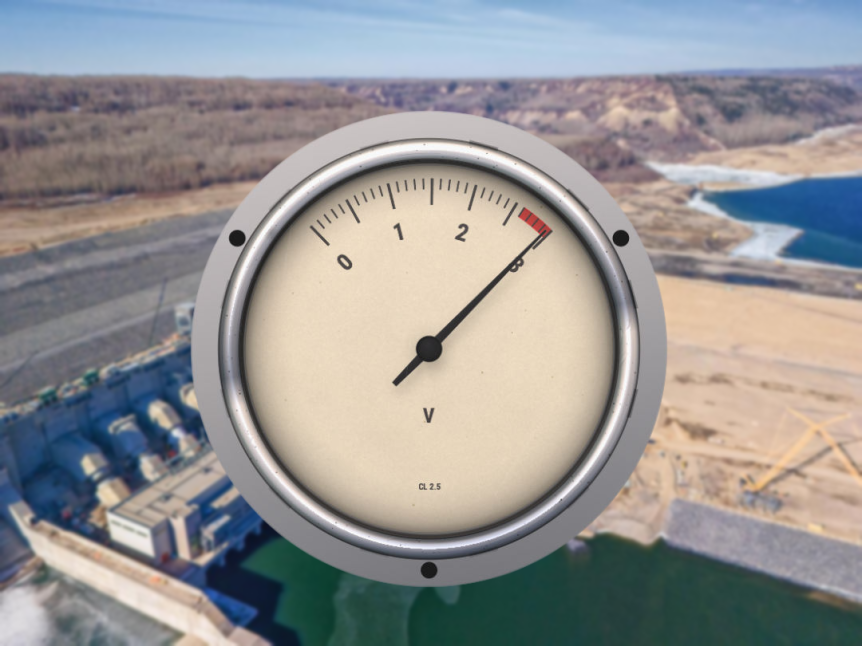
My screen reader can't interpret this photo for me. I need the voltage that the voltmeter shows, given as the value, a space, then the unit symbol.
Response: 2.95 V
